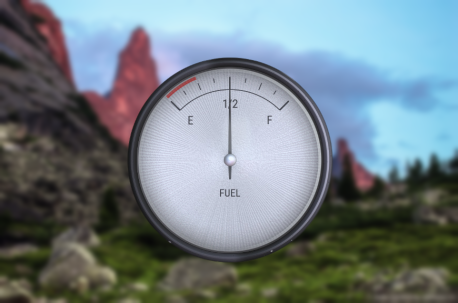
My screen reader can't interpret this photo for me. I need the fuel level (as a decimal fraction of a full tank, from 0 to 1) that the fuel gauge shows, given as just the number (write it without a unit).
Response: 0.5
